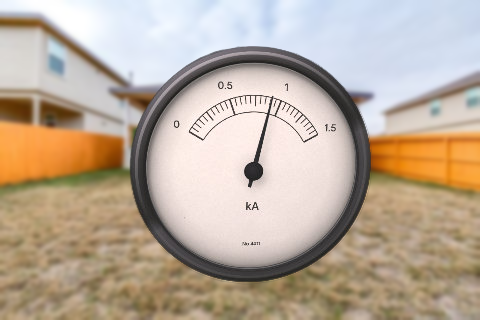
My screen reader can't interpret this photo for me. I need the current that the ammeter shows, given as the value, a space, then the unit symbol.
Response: 0.9 kA
